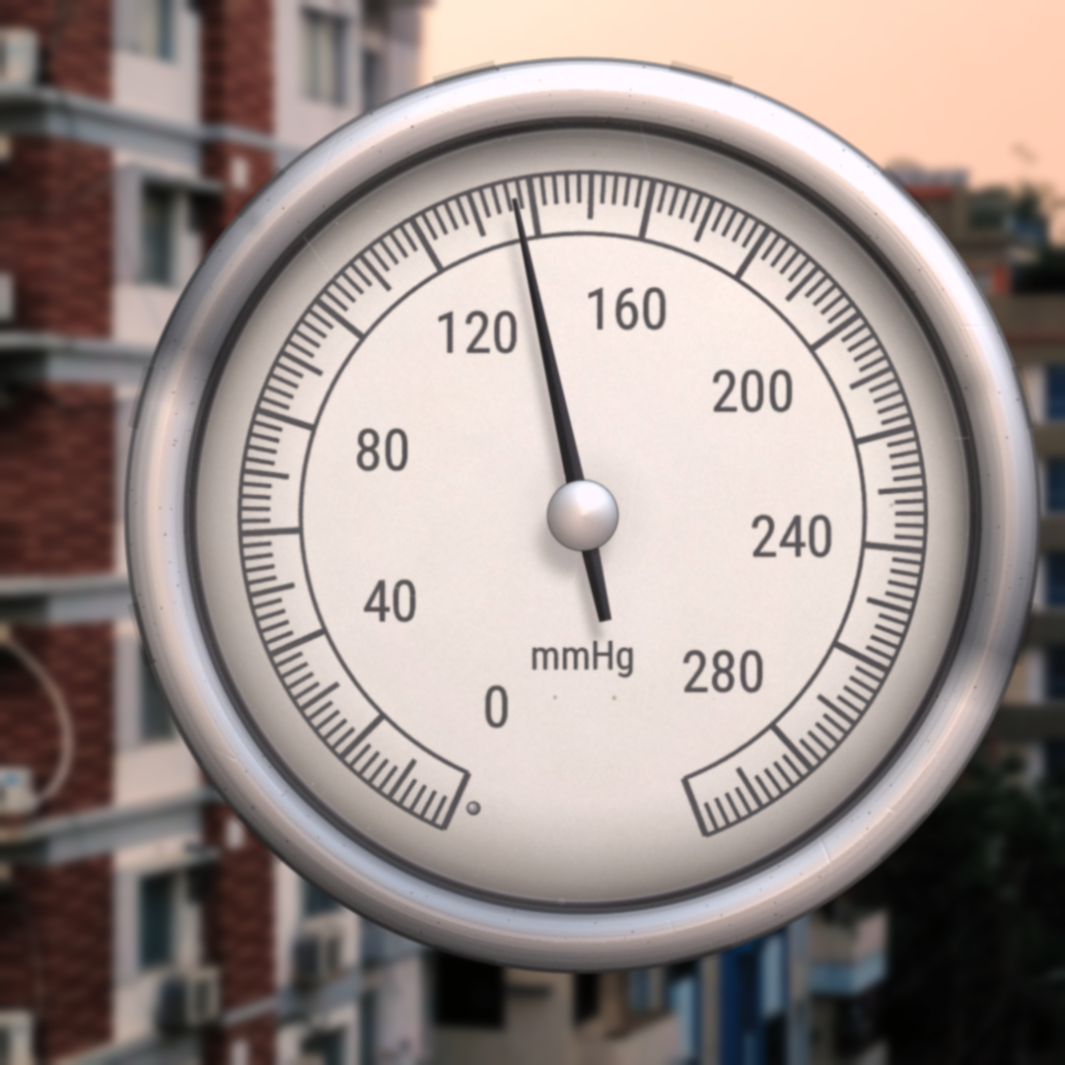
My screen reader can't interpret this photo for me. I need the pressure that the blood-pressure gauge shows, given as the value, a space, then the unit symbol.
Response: 137 mmHg
